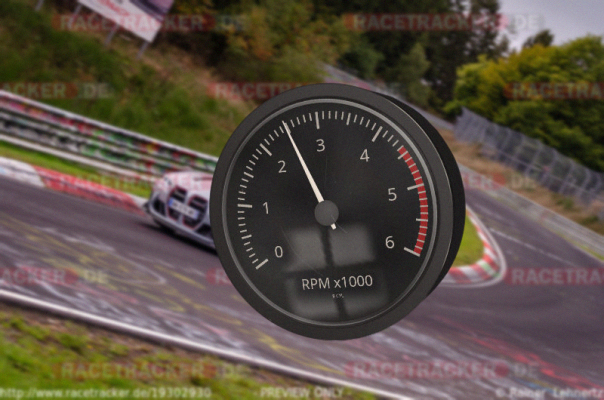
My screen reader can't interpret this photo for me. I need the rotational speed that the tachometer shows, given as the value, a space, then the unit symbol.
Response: 2500 rpm
